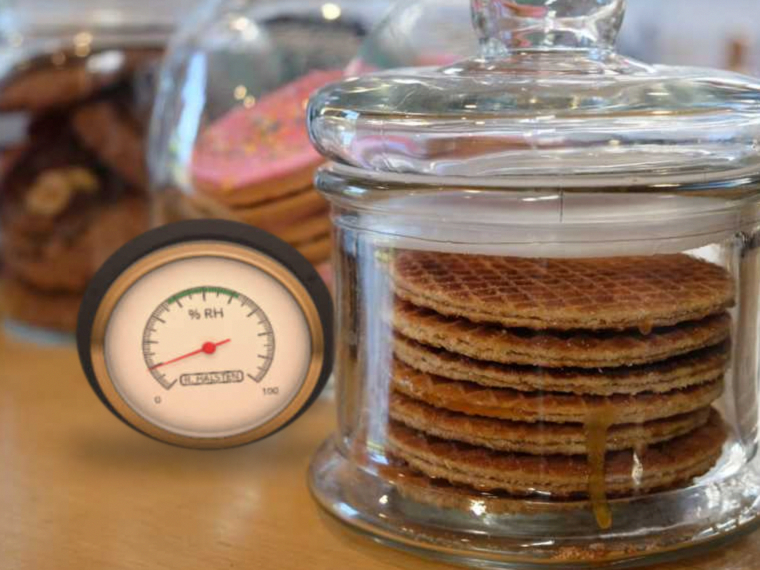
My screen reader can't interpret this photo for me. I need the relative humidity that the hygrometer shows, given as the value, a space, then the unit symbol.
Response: 10 %
